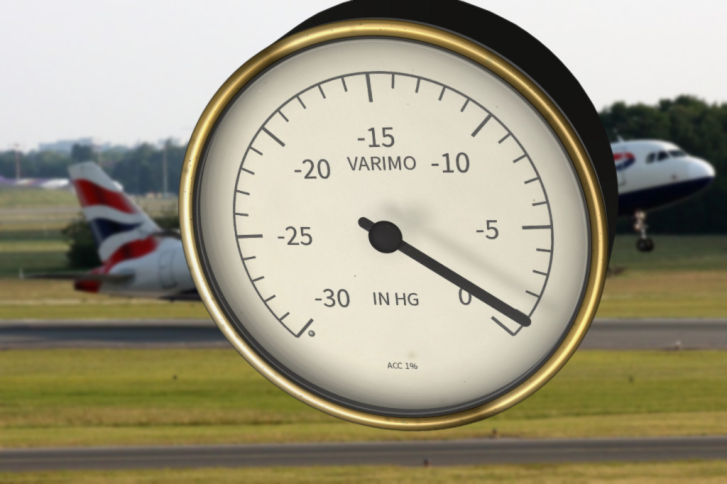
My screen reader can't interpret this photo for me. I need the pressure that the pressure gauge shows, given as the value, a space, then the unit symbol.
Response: -1 inHg
